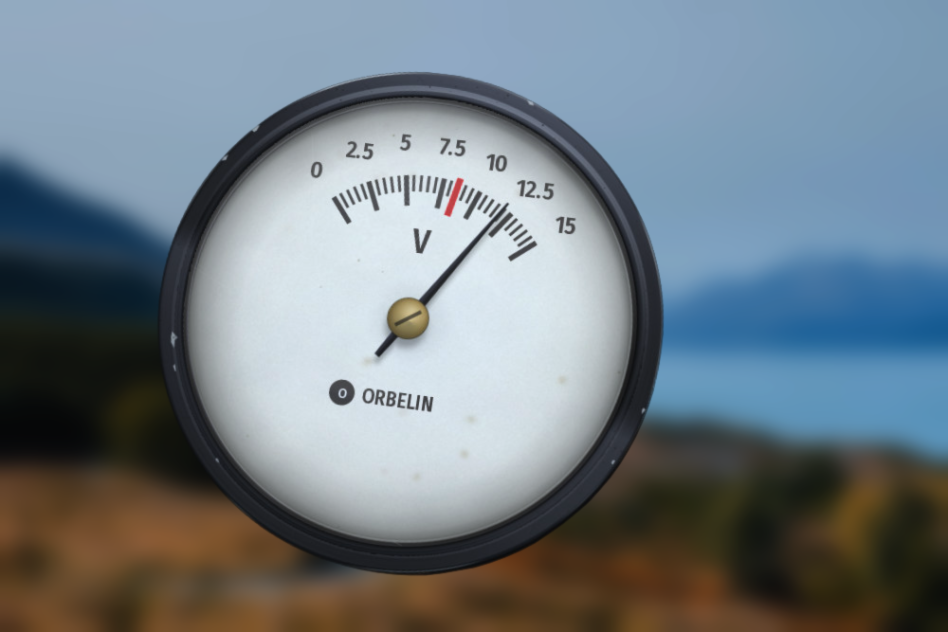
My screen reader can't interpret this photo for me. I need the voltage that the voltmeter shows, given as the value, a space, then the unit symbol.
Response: 12 V
